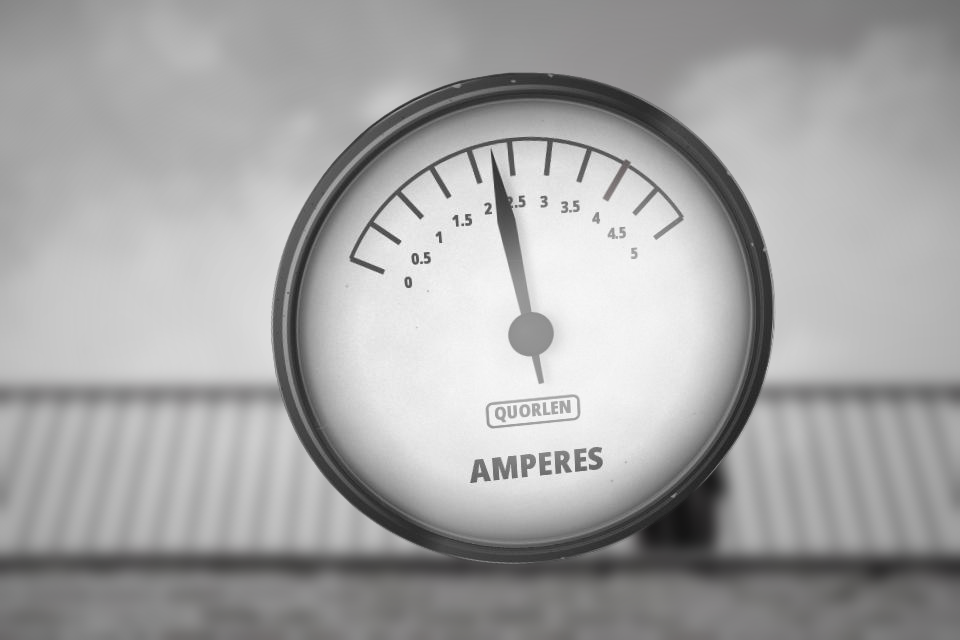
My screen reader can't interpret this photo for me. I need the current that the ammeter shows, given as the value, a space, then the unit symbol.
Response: 2.25 A
